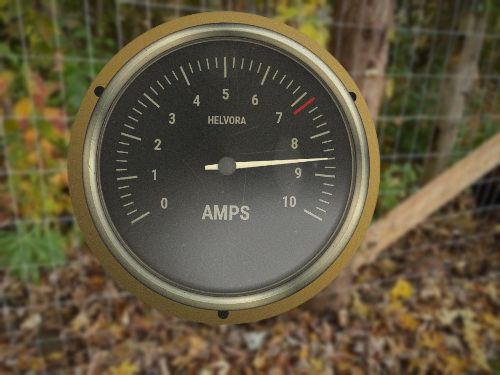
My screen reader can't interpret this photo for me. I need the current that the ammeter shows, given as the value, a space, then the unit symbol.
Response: 8.6 A
